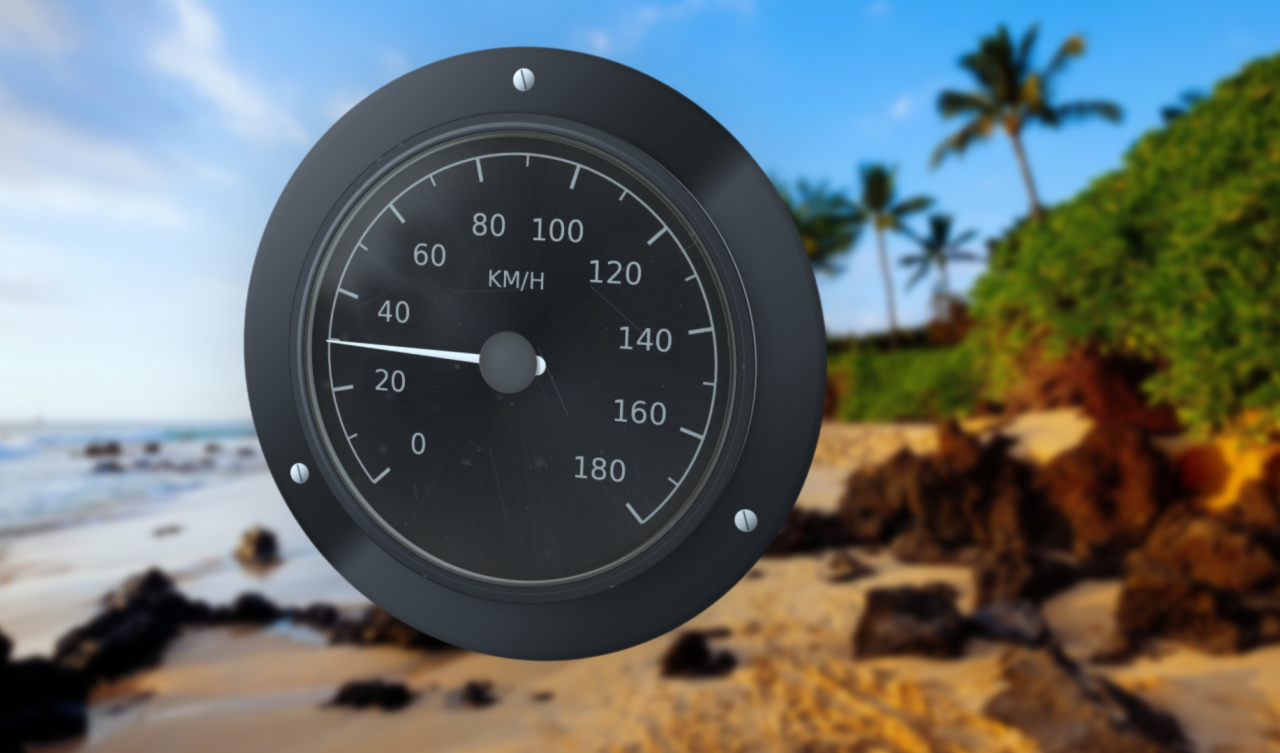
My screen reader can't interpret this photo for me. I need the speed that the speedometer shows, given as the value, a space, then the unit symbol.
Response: 30 km/h
